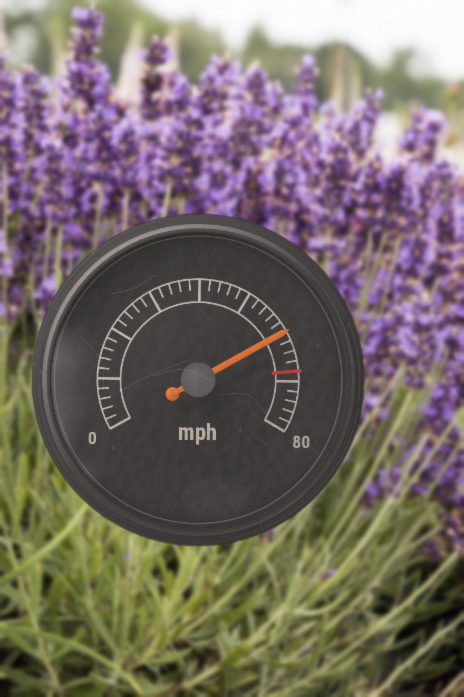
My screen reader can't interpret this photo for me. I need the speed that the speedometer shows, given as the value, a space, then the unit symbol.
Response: 60 mph
